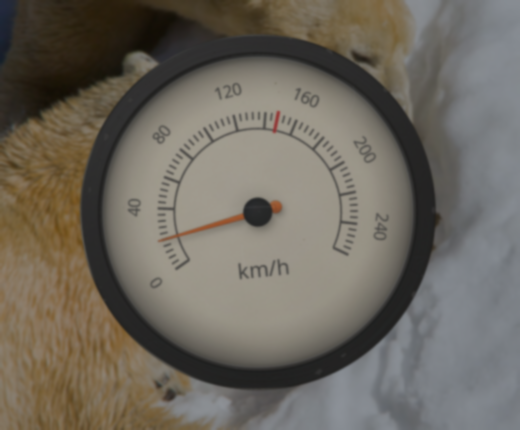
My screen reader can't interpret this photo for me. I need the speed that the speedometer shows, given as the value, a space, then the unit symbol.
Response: 20 km/h
